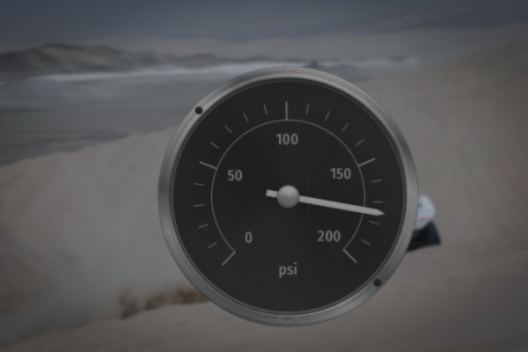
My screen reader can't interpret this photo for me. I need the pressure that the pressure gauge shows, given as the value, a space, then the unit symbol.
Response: 175 psi
